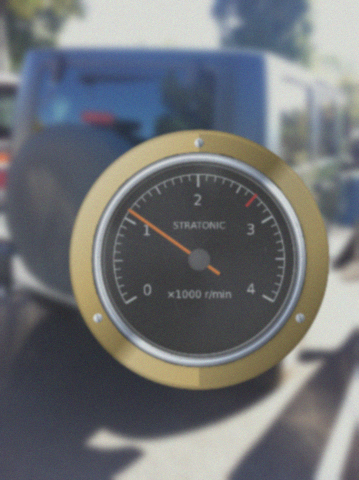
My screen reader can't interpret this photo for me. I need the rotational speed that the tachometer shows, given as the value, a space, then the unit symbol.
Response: 1100 rpm
